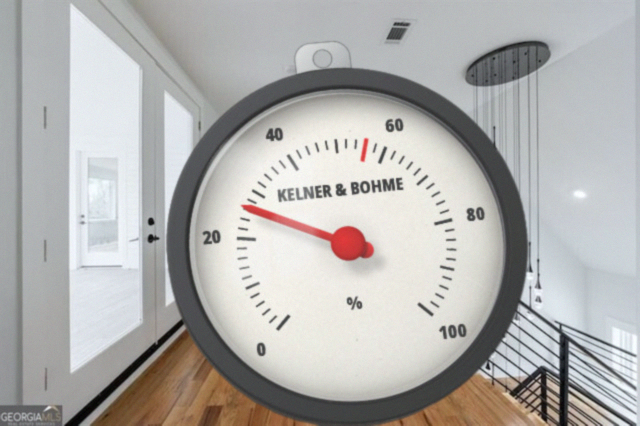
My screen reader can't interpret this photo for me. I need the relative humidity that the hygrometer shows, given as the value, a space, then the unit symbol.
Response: 26 %
